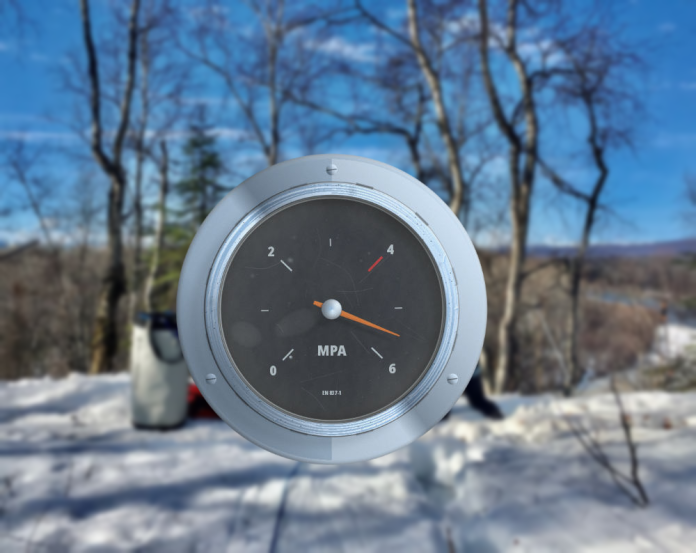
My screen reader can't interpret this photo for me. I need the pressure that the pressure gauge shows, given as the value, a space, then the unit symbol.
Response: 5.5 MPa
